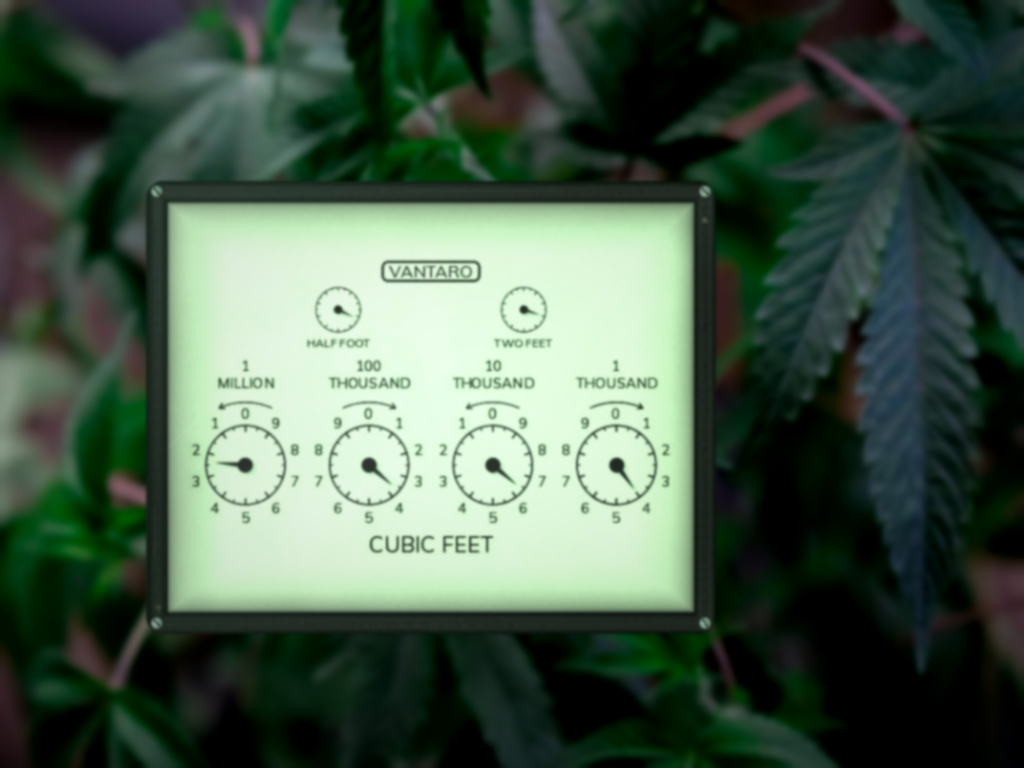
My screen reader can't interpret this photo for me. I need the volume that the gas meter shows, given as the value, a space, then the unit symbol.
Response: 236400 ft³
